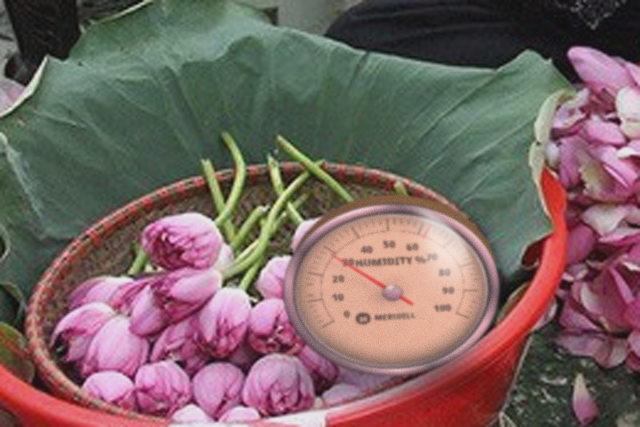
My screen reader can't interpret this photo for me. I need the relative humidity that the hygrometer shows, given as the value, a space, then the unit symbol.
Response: 30 %
